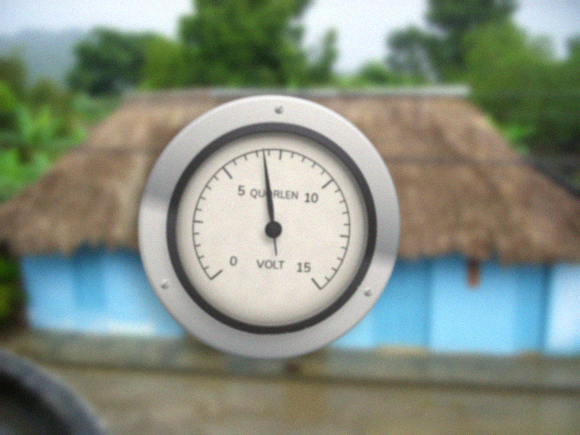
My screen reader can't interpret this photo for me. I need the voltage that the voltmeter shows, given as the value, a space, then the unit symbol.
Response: 6.75 V
